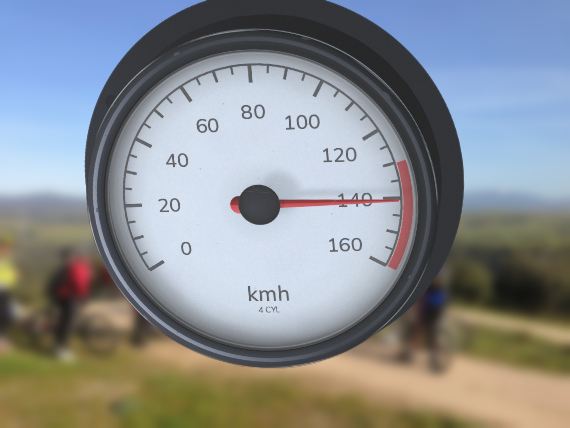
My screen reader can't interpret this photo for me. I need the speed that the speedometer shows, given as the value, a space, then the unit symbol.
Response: 140 km/h
